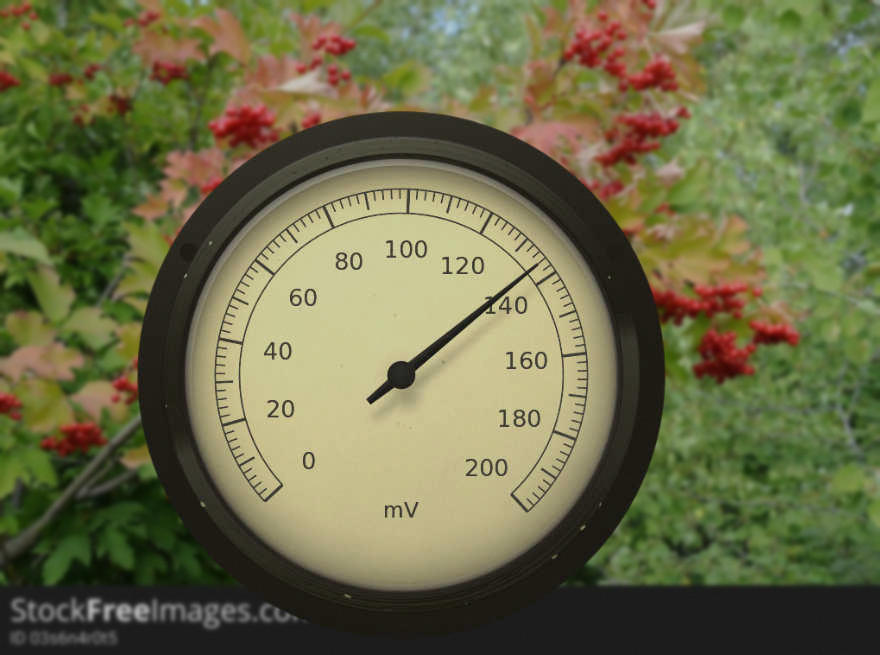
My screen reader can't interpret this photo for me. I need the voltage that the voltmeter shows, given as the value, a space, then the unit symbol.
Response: 136 mV
